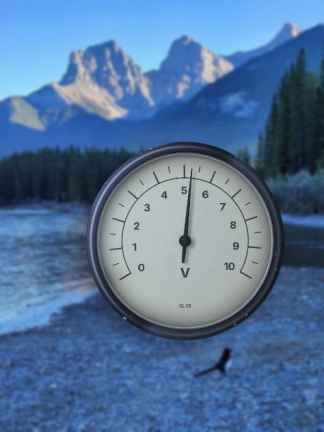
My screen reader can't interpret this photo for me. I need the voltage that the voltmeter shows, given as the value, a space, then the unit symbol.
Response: 5.25 V
